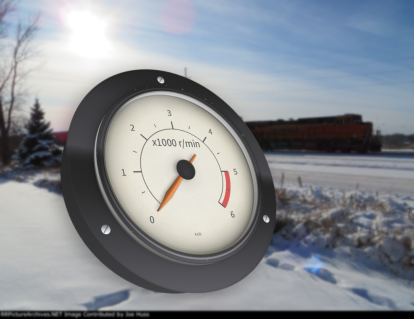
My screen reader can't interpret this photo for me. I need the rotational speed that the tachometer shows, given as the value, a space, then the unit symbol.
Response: 0 rpm
